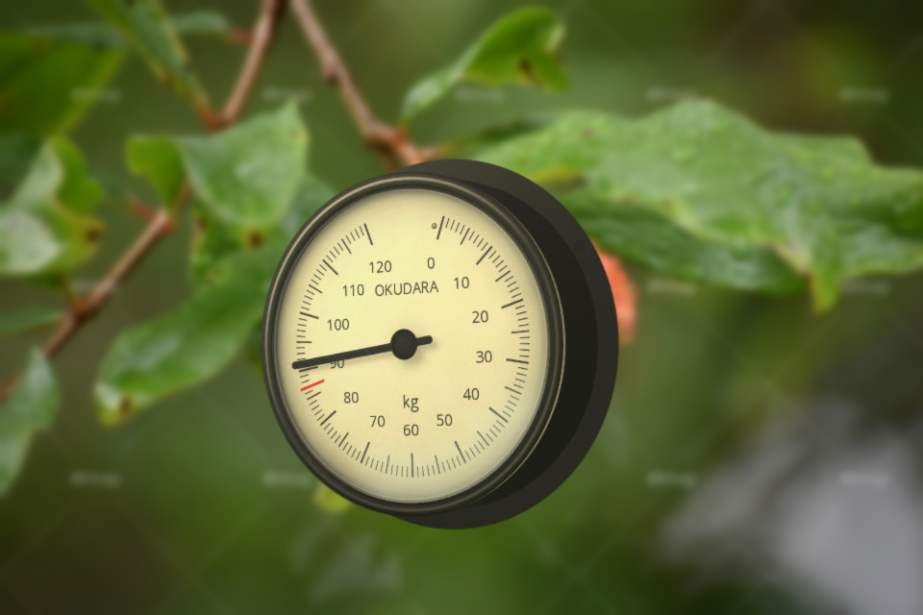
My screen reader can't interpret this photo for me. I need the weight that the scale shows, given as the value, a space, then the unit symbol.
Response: 91 kg
